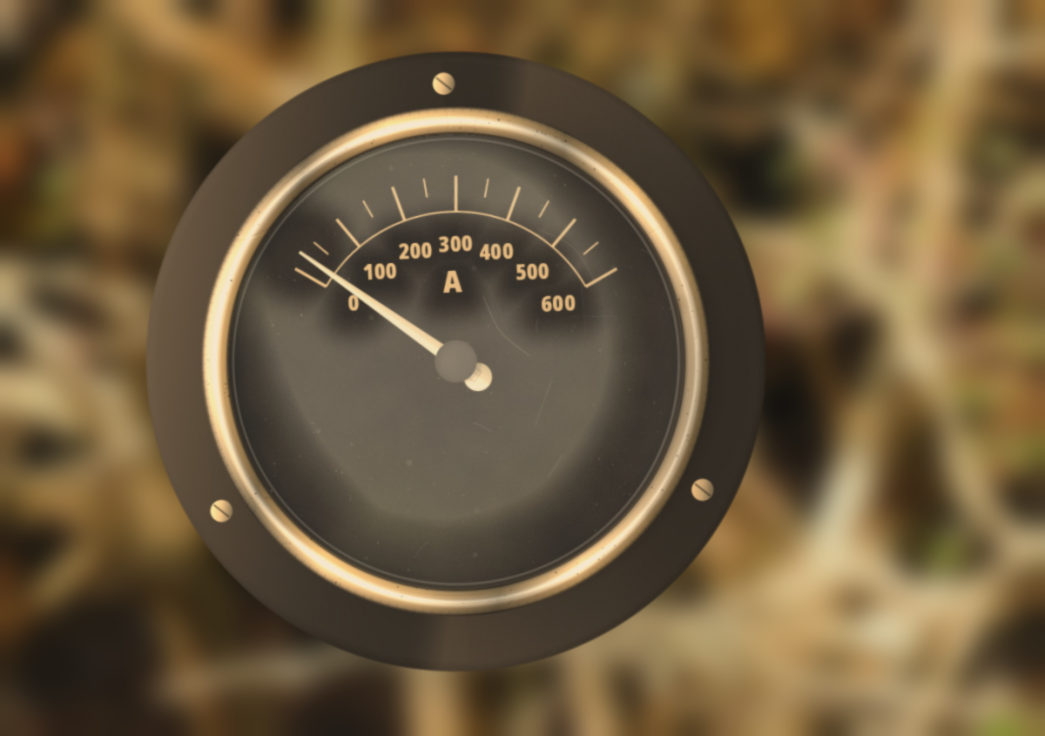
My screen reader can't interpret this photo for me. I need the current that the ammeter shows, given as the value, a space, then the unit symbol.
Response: 25 A
